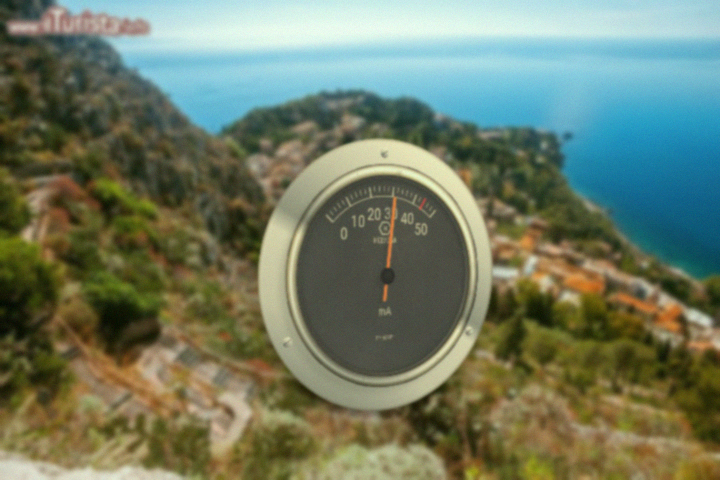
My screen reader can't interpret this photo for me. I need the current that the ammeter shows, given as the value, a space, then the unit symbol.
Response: 30 mA
